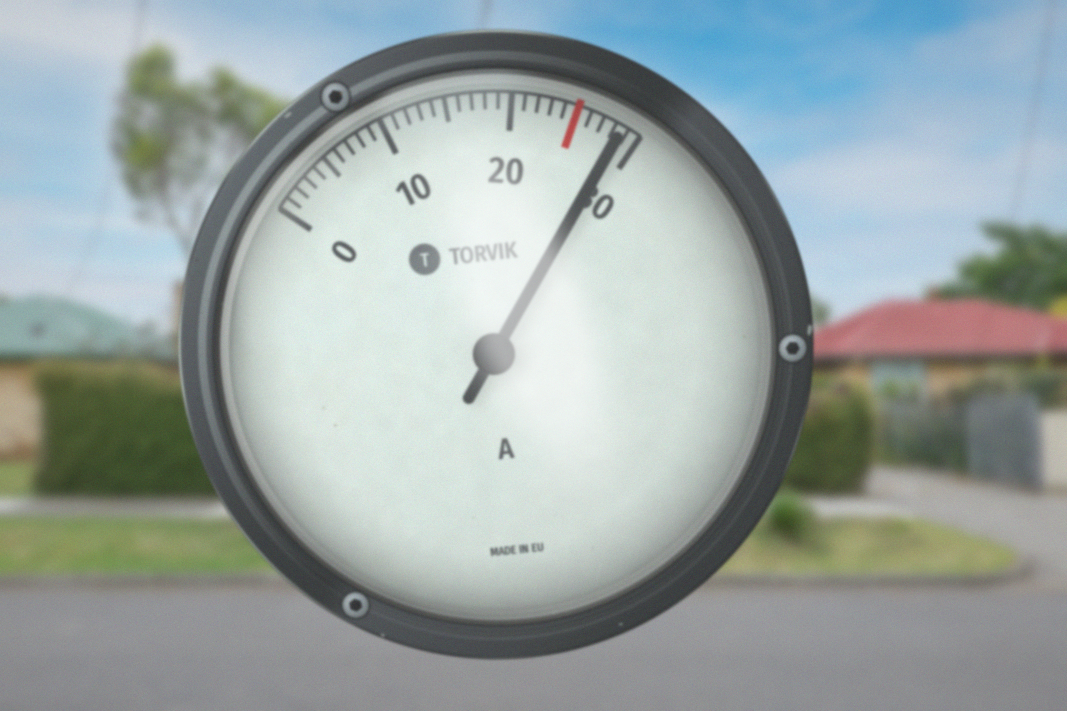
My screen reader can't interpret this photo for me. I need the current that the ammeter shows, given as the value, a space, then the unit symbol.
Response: 28.5 A
